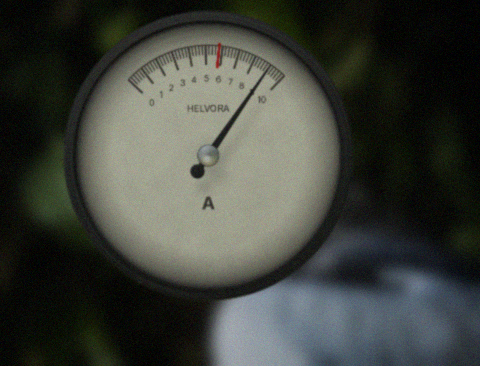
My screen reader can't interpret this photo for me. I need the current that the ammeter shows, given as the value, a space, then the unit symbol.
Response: 9 A
